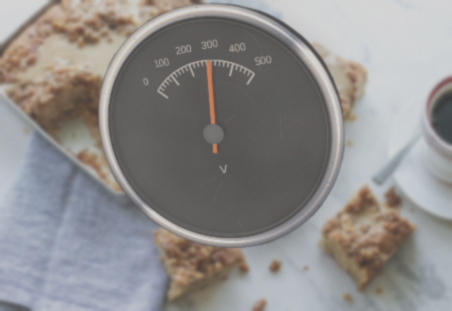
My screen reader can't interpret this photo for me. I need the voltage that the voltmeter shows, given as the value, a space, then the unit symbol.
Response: 300 V
